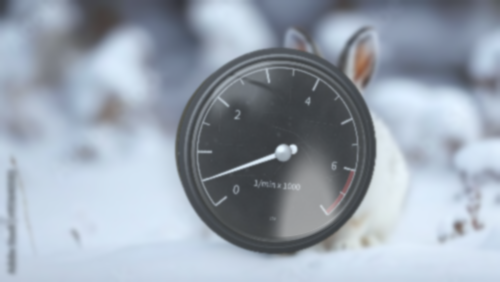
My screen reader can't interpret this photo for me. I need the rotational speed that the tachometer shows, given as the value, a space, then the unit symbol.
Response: 500 rpm
